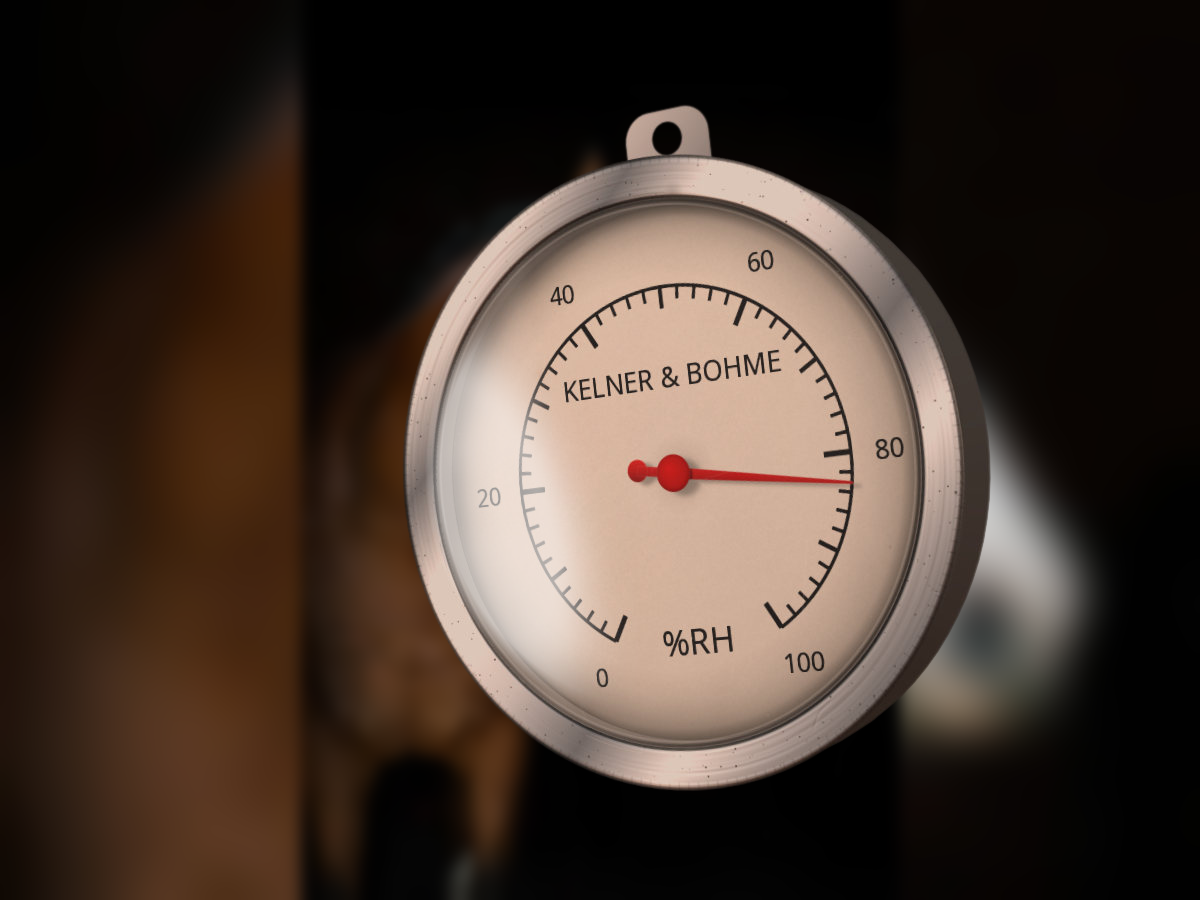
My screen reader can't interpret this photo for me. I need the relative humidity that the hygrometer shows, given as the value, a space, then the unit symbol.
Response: 83 %
